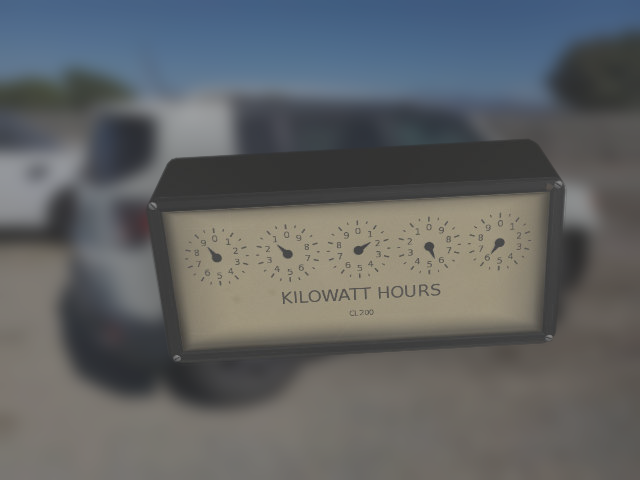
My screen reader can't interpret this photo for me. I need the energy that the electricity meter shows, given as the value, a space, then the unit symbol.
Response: 91156 kWh
